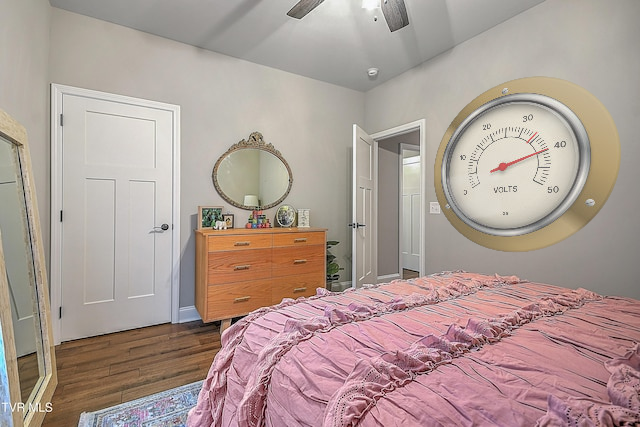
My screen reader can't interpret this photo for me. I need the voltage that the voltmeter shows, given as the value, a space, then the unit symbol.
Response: 40 V
